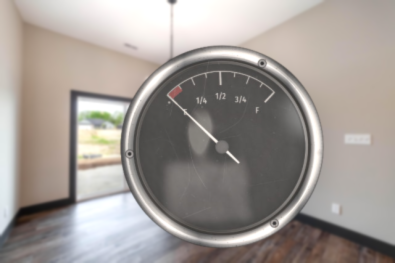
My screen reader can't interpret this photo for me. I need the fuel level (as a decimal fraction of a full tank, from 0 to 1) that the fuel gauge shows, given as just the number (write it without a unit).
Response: 0
